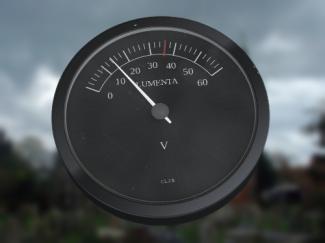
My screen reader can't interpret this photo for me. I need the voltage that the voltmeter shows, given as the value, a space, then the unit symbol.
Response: 14 V
